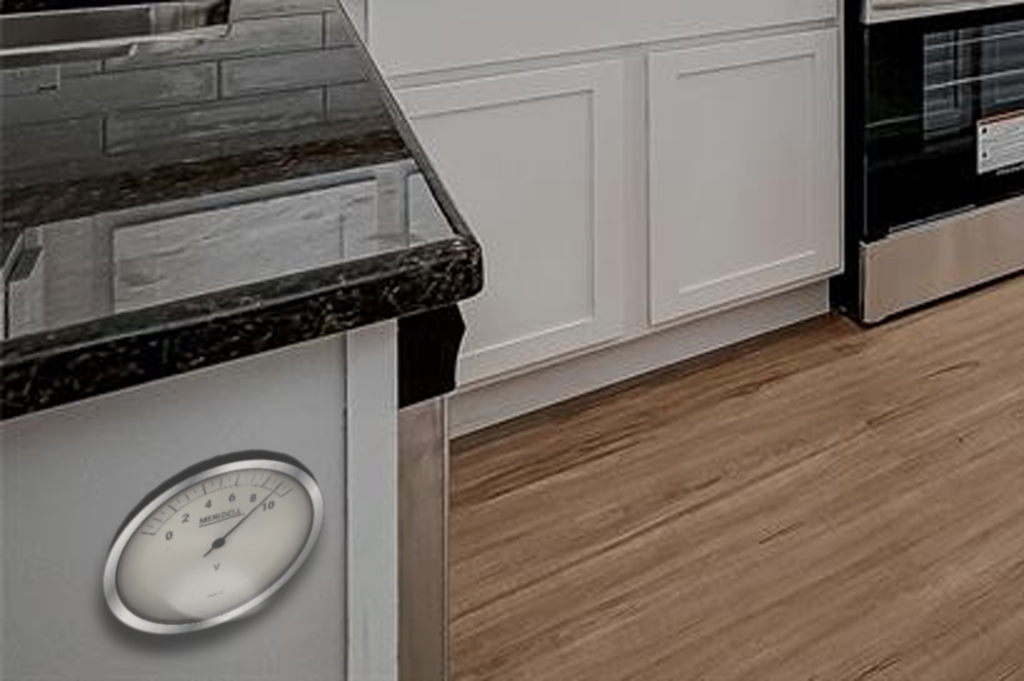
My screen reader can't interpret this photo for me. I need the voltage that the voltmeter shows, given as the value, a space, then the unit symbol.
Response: 9 V
